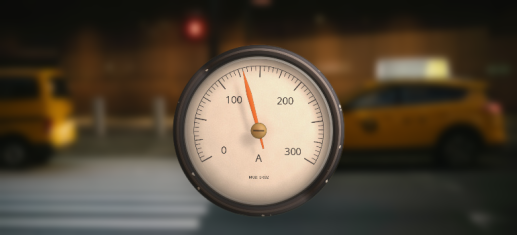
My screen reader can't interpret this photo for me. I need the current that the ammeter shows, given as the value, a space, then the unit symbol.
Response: 130 A
